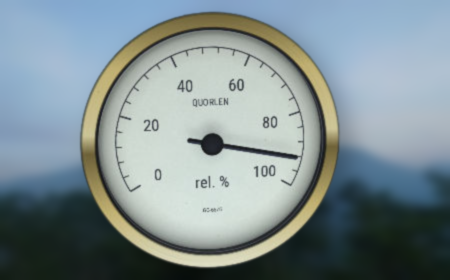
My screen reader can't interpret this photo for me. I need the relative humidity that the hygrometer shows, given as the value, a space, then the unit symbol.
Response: 92 %
